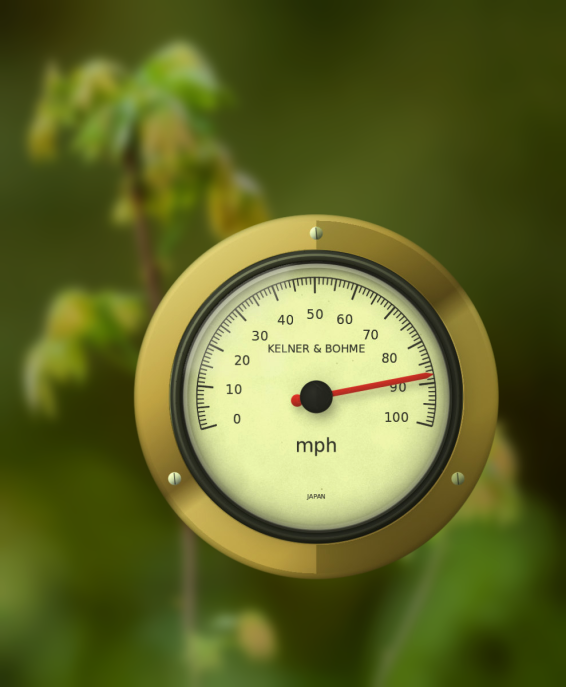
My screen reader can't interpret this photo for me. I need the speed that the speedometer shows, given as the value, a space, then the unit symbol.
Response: 88 mph
